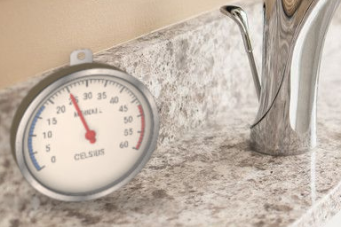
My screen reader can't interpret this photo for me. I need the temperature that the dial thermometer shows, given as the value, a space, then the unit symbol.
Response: 25 °C
